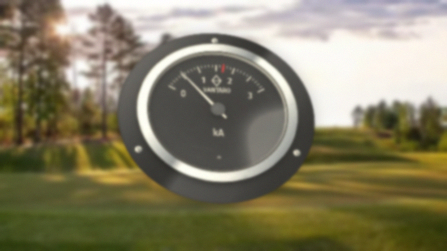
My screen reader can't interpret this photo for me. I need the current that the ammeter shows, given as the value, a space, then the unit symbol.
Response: 0.5 kA
